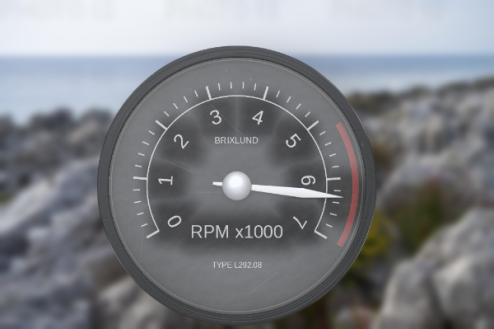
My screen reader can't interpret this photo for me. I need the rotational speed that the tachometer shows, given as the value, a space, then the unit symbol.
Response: 6300 rpm
